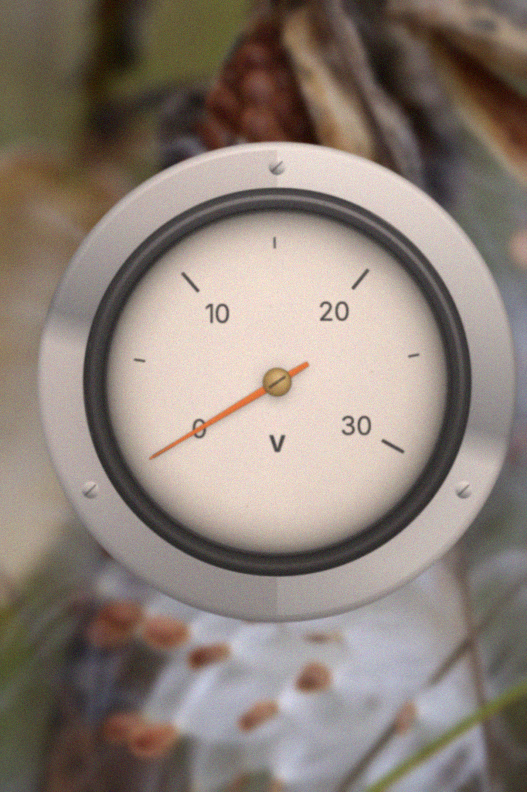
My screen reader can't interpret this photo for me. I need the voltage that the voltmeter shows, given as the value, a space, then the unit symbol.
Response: 0 V
